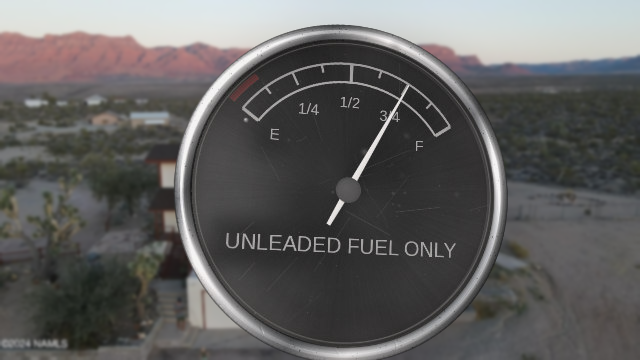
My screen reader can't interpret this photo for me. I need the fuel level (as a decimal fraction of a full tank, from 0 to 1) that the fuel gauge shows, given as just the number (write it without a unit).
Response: 0.75
